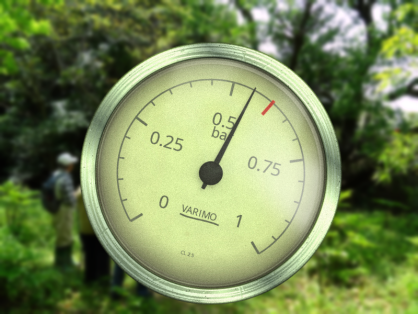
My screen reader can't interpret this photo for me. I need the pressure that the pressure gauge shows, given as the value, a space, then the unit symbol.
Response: 0.55 bar
